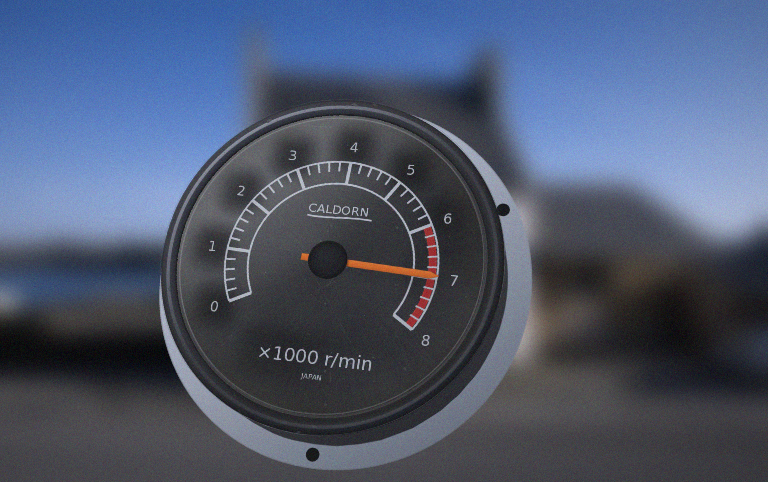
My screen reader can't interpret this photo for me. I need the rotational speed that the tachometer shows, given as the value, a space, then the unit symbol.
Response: 7000 rpm
